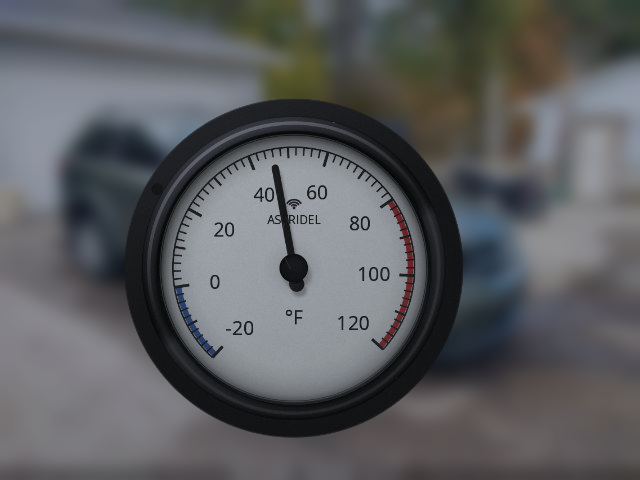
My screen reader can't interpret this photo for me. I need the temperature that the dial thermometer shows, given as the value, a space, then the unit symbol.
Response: 46 °F
